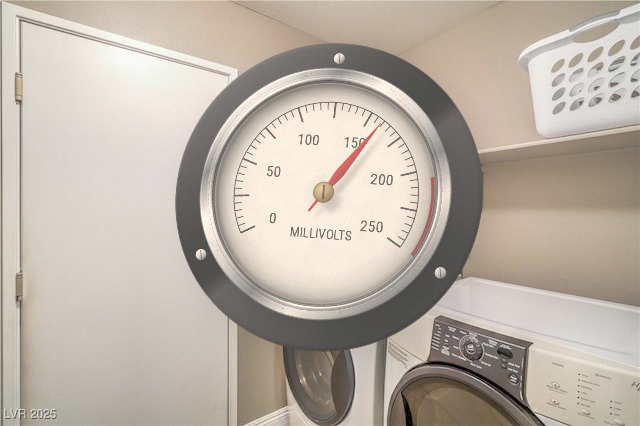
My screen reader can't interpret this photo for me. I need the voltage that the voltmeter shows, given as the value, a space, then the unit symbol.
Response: 160 mV
